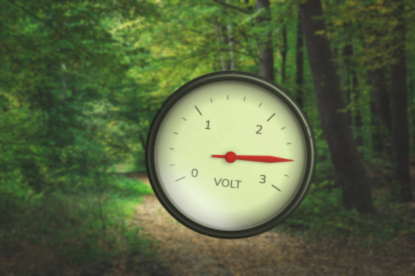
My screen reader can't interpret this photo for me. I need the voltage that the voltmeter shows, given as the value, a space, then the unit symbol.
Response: 2.6 V
